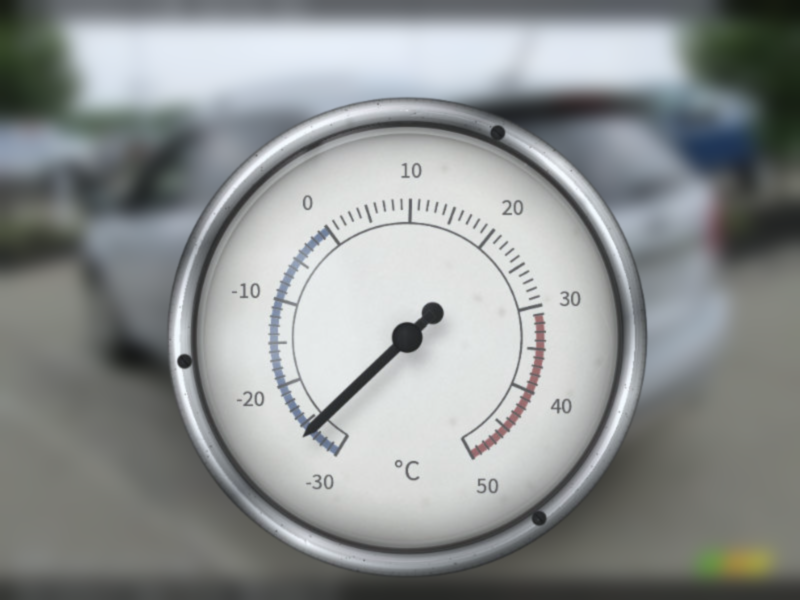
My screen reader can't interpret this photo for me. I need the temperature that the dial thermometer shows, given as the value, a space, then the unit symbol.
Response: -26 °C
